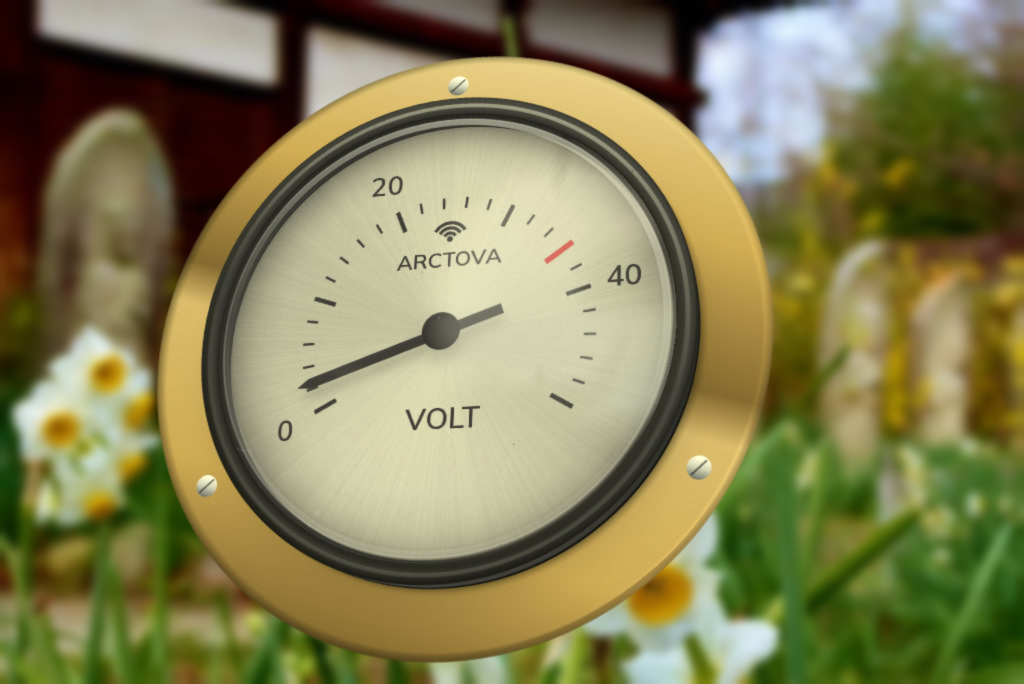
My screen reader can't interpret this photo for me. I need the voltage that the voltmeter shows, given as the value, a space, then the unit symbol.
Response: 2 V
